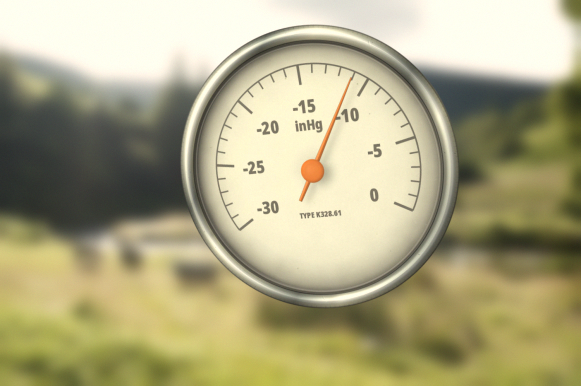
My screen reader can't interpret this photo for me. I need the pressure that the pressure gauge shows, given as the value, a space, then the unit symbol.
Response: -11 inHg
